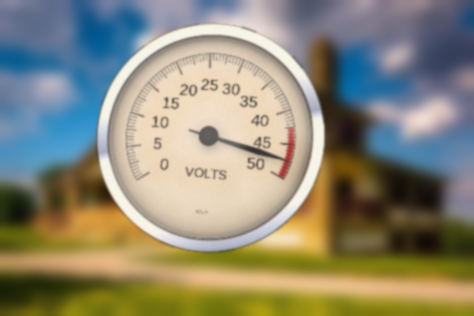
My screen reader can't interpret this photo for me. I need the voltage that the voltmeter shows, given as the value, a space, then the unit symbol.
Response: 47.5 V
